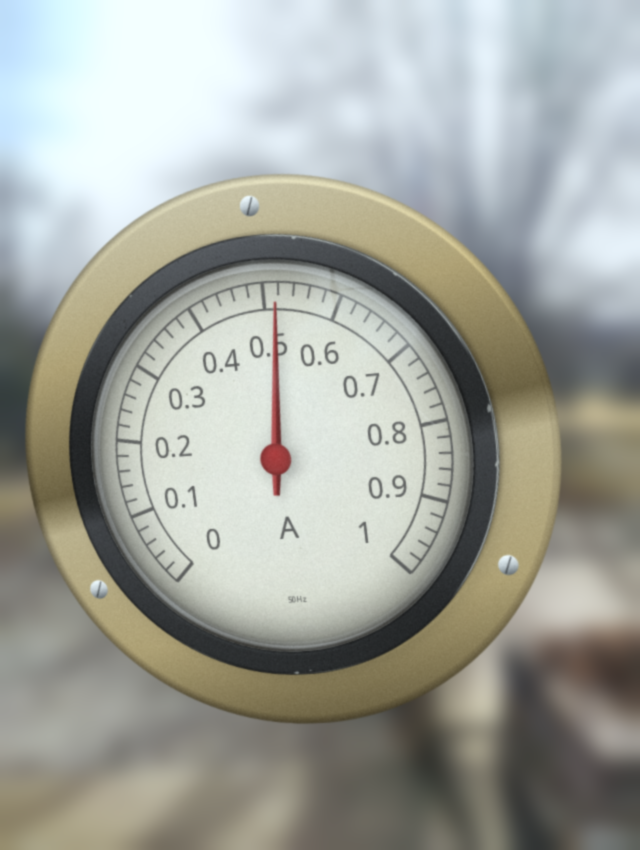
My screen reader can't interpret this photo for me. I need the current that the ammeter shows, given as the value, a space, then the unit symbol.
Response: 0.52 A
